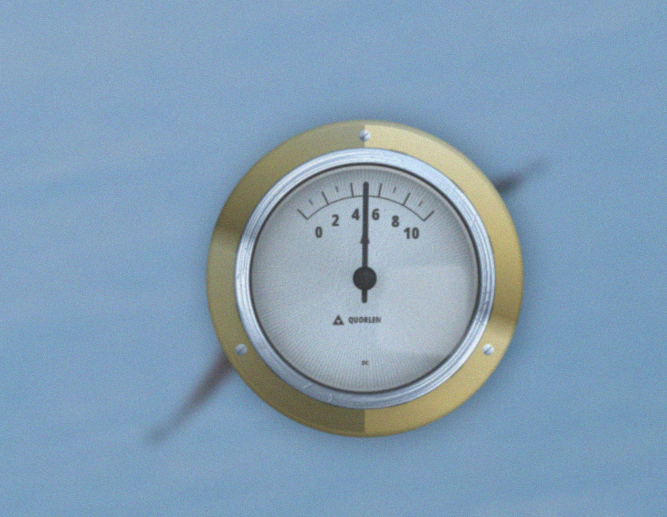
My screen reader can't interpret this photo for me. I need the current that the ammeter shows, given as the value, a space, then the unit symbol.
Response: 5 A
